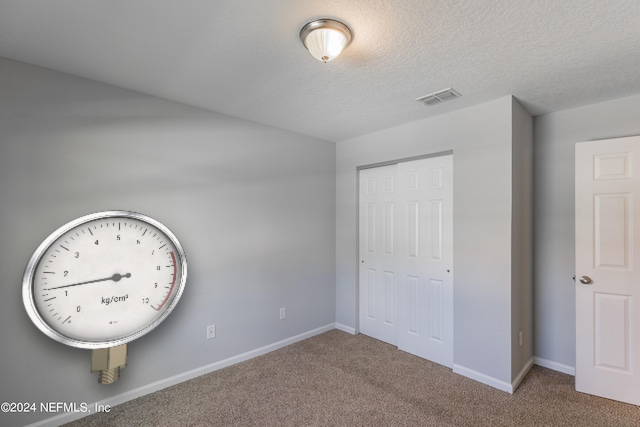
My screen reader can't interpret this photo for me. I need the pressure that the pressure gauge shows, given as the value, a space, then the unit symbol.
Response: 1.4 kg/cm²
